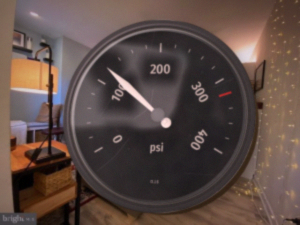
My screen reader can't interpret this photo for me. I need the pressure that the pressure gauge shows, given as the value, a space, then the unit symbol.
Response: 120 psi
